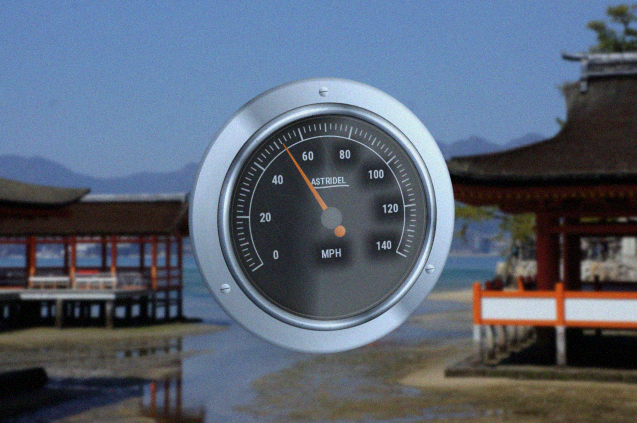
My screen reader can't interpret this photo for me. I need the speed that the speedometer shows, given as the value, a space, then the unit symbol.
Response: 52 mph
